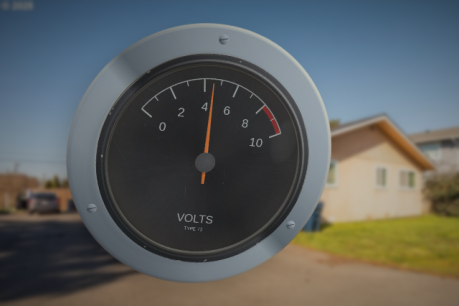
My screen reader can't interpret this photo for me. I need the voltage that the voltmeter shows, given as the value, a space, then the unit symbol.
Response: 4.5 V
